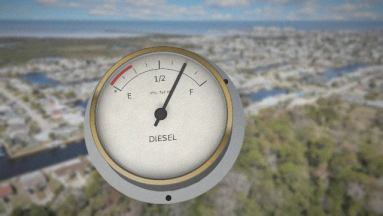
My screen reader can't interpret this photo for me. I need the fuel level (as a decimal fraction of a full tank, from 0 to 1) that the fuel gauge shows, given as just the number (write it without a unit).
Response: 0.75
